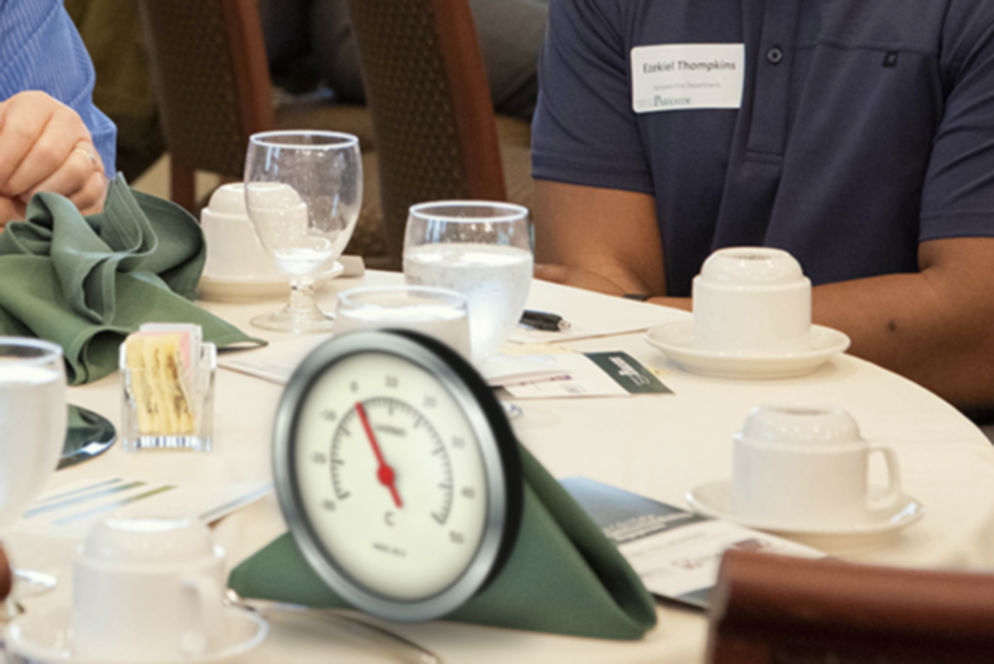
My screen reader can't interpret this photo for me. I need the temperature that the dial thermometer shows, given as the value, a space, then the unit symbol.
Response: 0 °C
